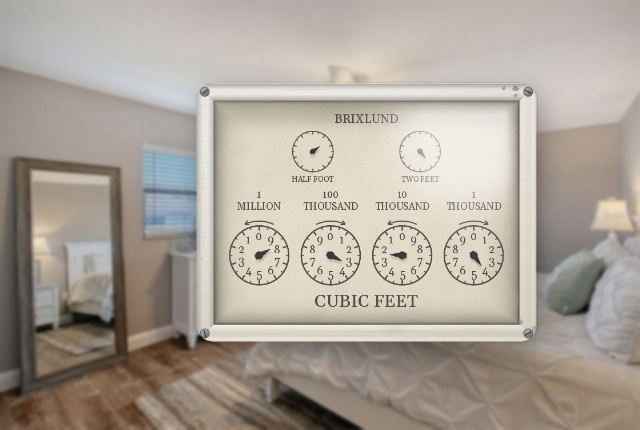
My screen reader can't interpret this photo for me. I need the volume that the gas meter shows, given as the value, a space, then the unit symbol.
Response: 832400 ft³
